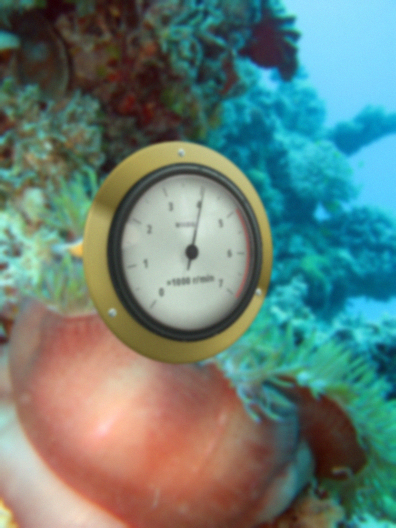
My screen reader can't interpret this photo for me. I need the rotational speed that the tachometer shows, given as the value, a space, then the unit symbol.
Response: 4000 rpm
